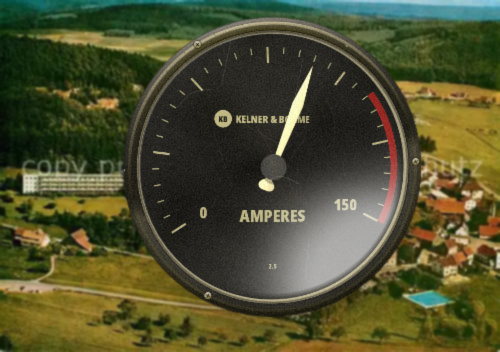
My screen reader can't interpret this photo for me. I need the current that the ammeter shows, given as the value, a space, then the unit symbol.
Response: 90 A
